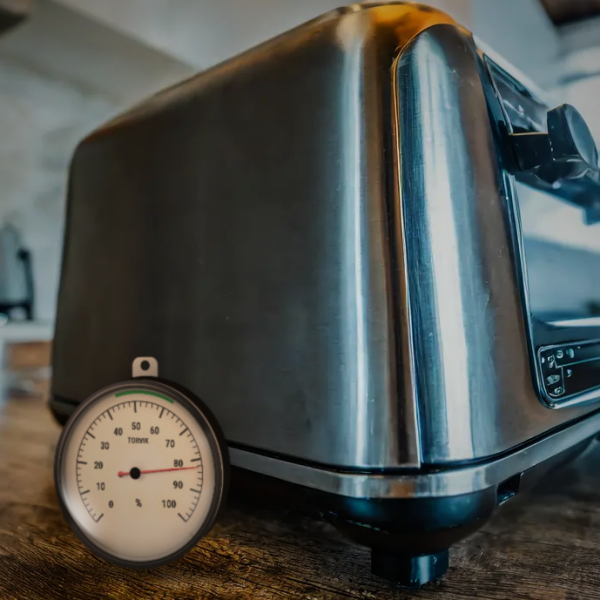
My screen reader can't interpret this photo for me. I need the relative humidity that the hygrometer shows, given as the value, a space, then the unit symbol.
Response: 82 %
